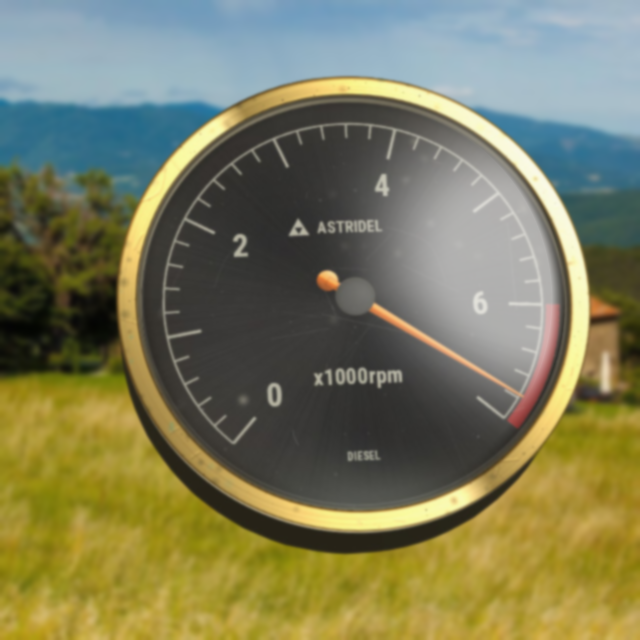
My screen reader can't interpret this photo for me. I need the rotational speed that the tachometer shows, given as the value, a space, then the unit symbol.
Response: 6800 rpm
